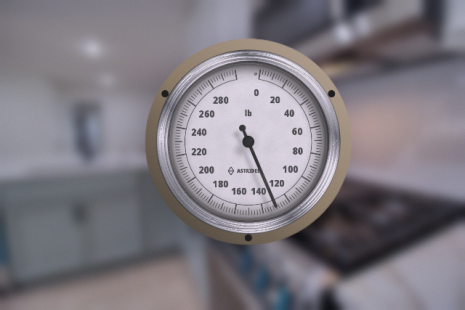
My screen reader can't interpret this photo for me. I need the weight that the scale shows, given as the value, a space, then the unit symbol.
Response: 130 lb
